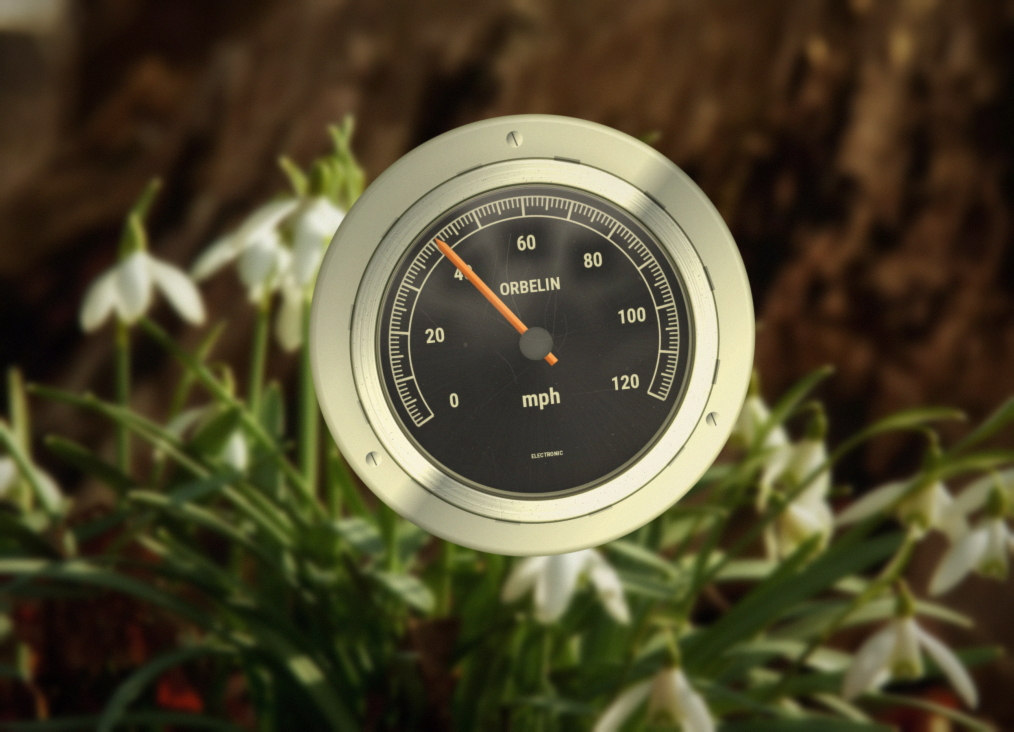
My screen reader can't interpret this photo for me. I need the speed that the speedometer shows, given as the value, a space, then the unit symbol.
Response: 41 mph
